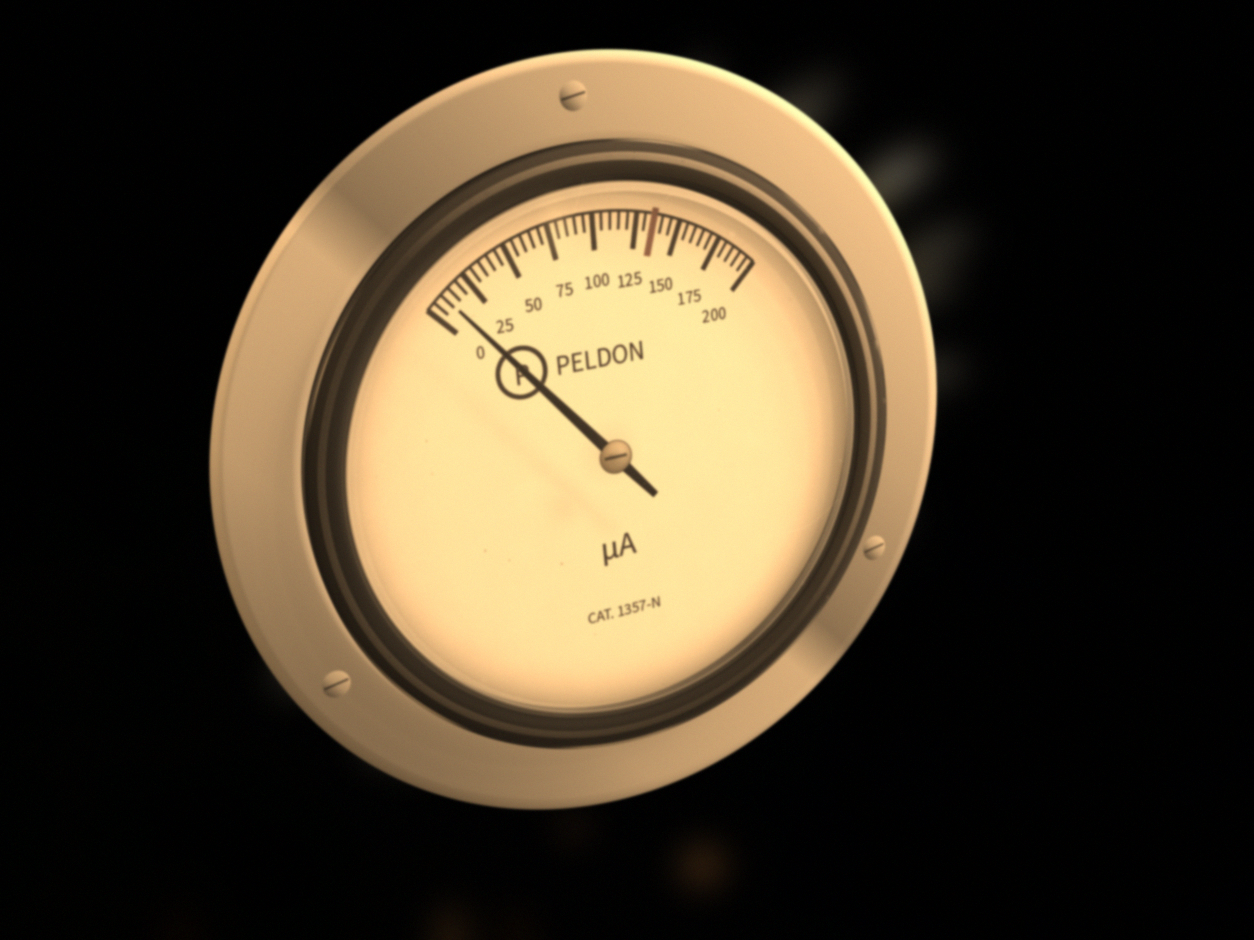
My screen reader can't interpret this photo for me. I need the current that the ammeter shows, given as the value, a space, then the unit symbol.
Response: 10 µA
